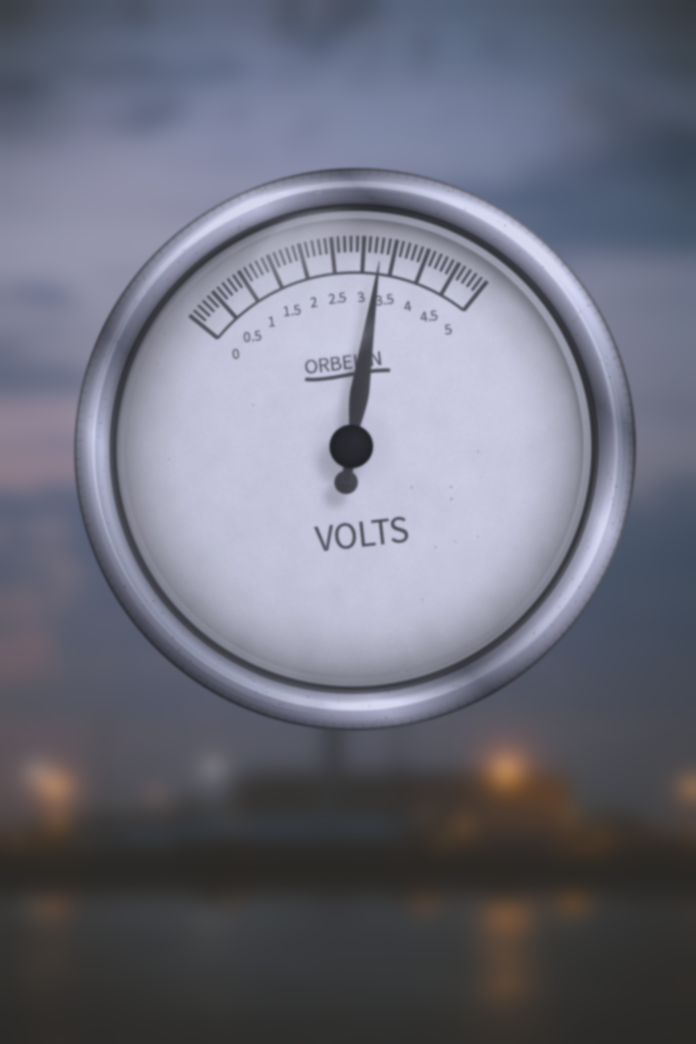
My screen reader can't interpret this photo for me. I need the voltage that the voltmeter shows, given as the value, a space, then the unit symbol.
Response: 3.3 V
